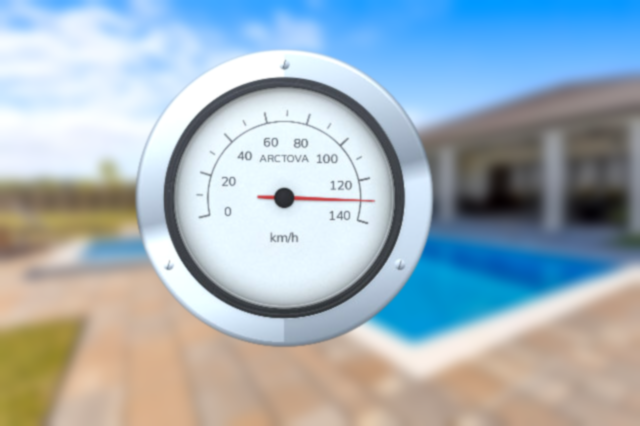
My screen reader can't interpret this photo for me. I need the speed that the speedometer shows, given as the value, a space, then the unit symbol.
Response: 130 km/h
